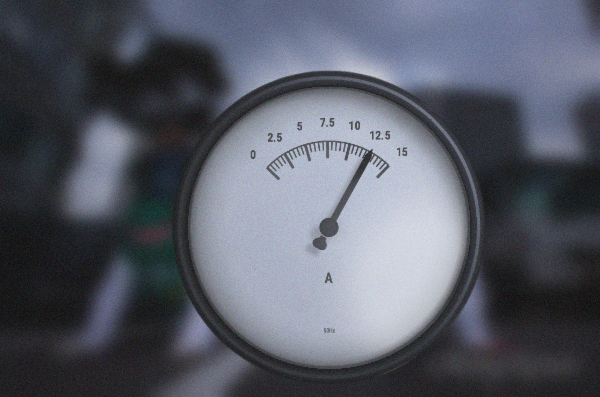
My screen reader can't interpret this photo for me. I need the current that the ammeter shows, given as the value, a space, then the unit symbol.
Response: 12.5 A
